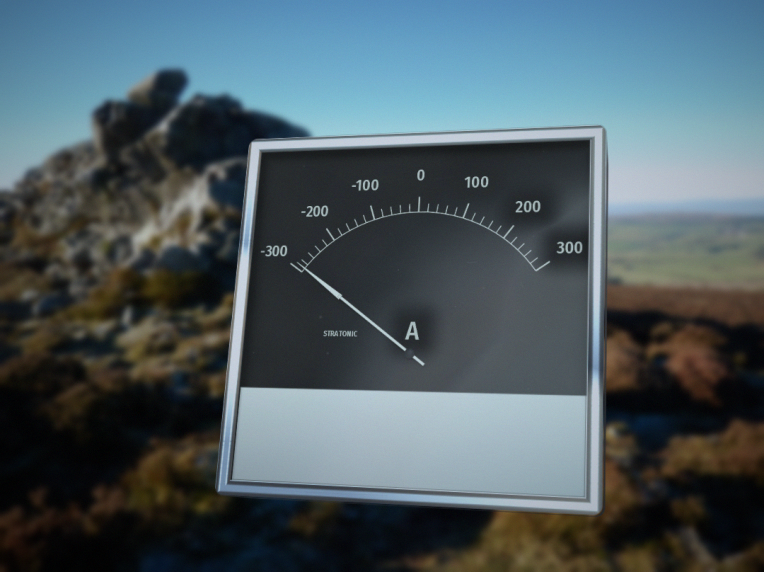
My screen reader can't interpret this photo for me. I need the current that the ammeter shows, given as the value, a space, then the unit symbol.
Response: -290 A
